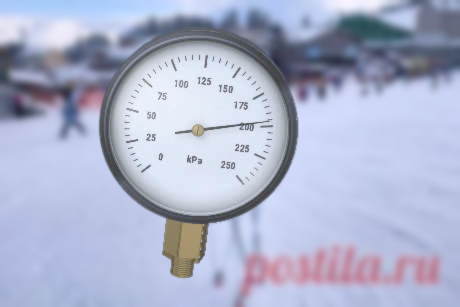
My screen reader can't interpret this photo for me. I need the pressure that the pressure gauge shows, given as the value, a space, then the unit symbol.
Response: 195 kPa
